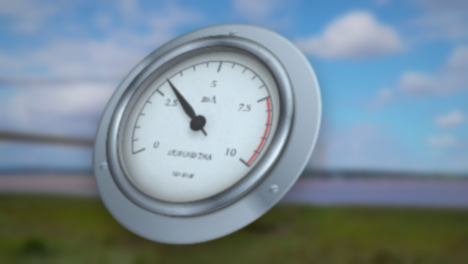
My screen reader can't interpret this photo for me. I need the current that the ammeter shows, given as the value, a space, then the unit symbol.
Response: 3 mA
